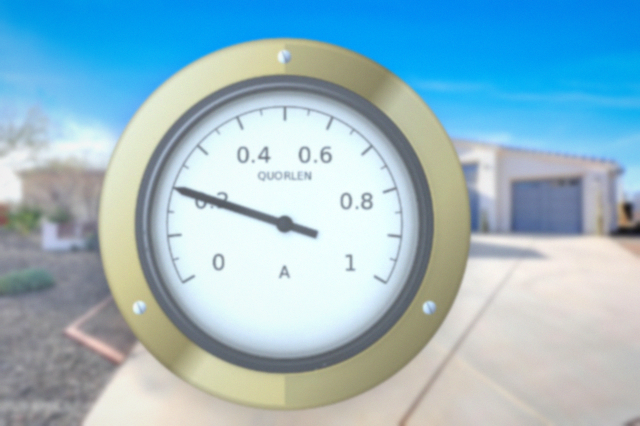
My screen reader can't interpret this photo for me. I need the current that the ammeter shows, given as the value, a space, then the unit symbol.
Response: 0.2 A
